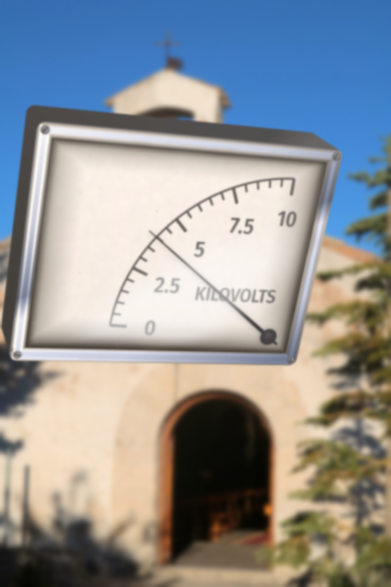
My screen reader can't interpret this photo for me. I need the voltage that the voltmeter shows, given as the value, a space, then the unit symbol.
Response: 4 kV
